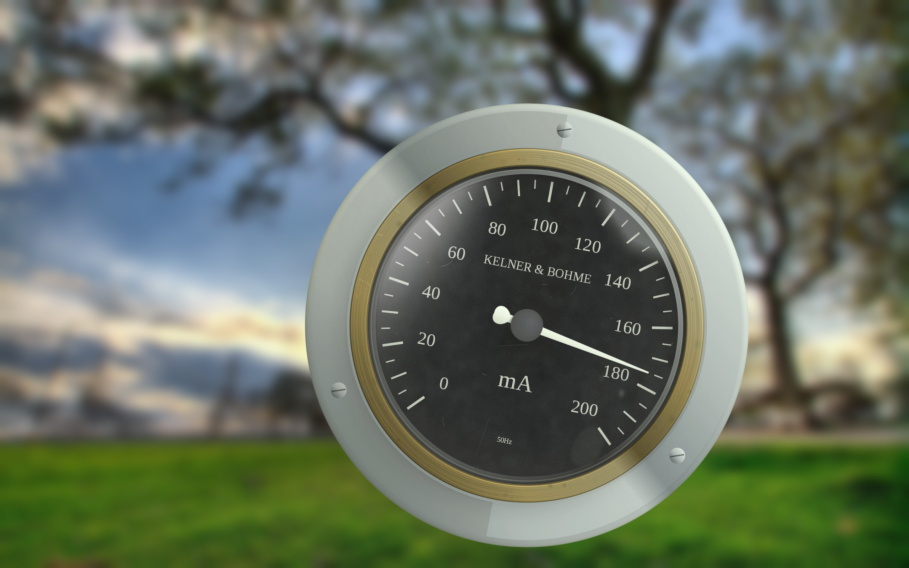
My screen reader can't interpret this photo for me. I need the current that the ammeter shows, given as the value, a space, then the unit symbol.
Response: 175 mA
